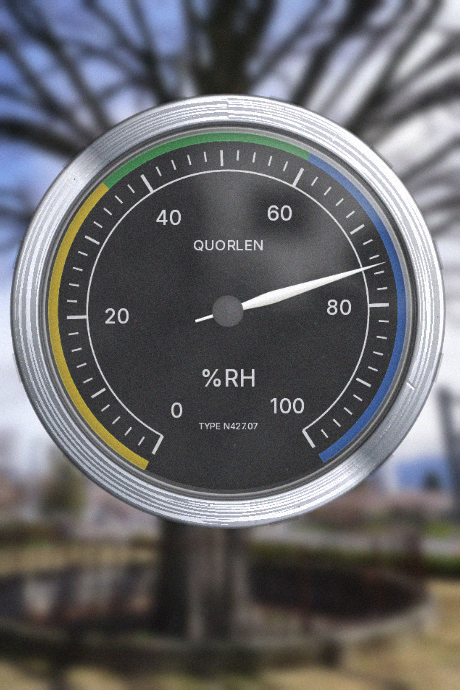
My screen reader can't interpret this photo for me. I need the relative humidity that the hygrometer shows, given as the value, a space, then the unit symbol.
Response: 75 %
